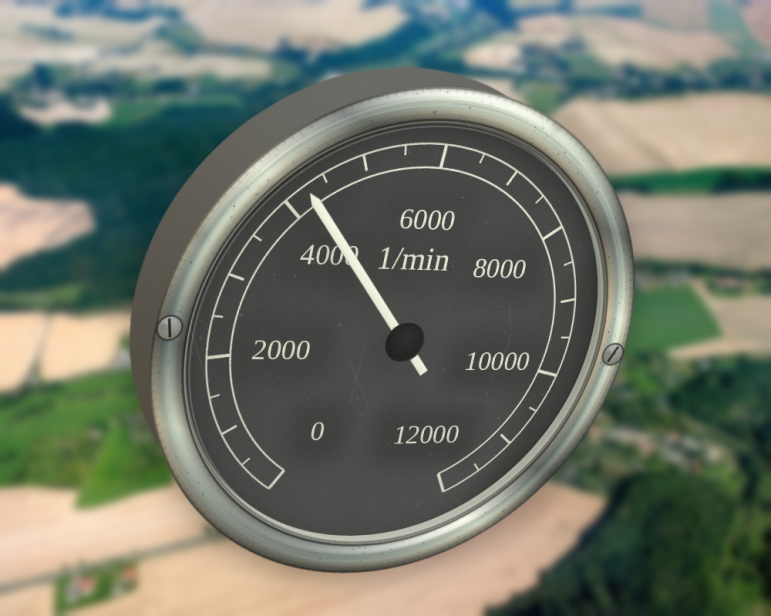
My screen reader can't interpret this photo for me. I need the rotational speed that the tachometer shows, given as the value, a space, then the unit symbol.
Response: 4250 rpm
